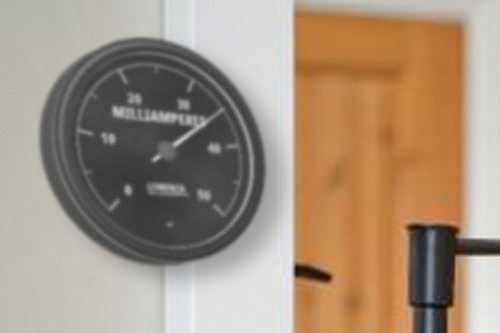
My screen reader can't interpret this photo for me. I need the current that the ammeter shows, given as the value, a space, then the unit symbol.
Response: 35 mA
